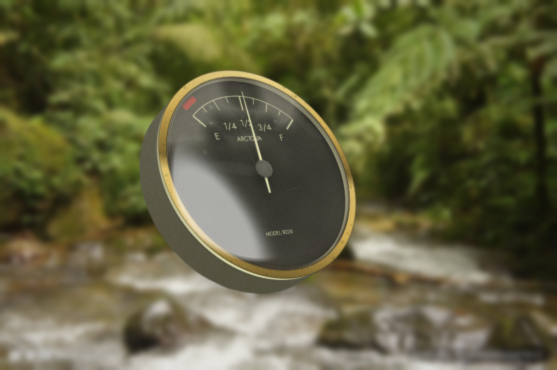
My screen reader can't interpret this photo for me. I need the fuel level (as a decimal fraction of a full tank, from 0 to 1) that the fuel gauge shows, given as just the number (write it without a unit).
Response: 0.5
